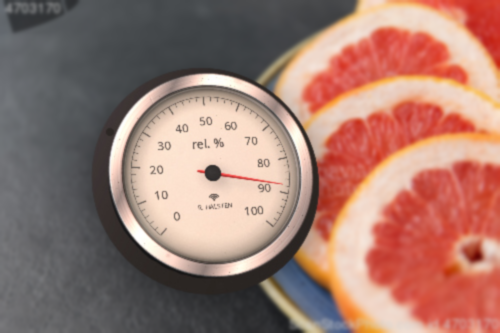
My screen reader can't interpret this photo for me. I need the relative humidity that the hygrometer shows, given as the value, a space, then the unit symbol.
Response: 88 %
